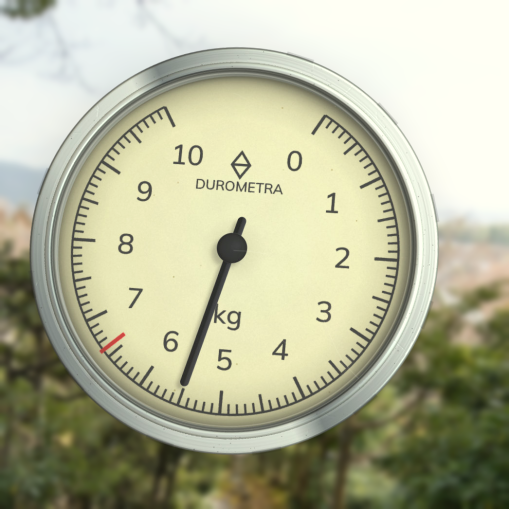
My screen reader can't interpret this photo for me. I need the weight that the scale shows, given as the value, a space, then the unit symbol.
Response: 5.5 kg
